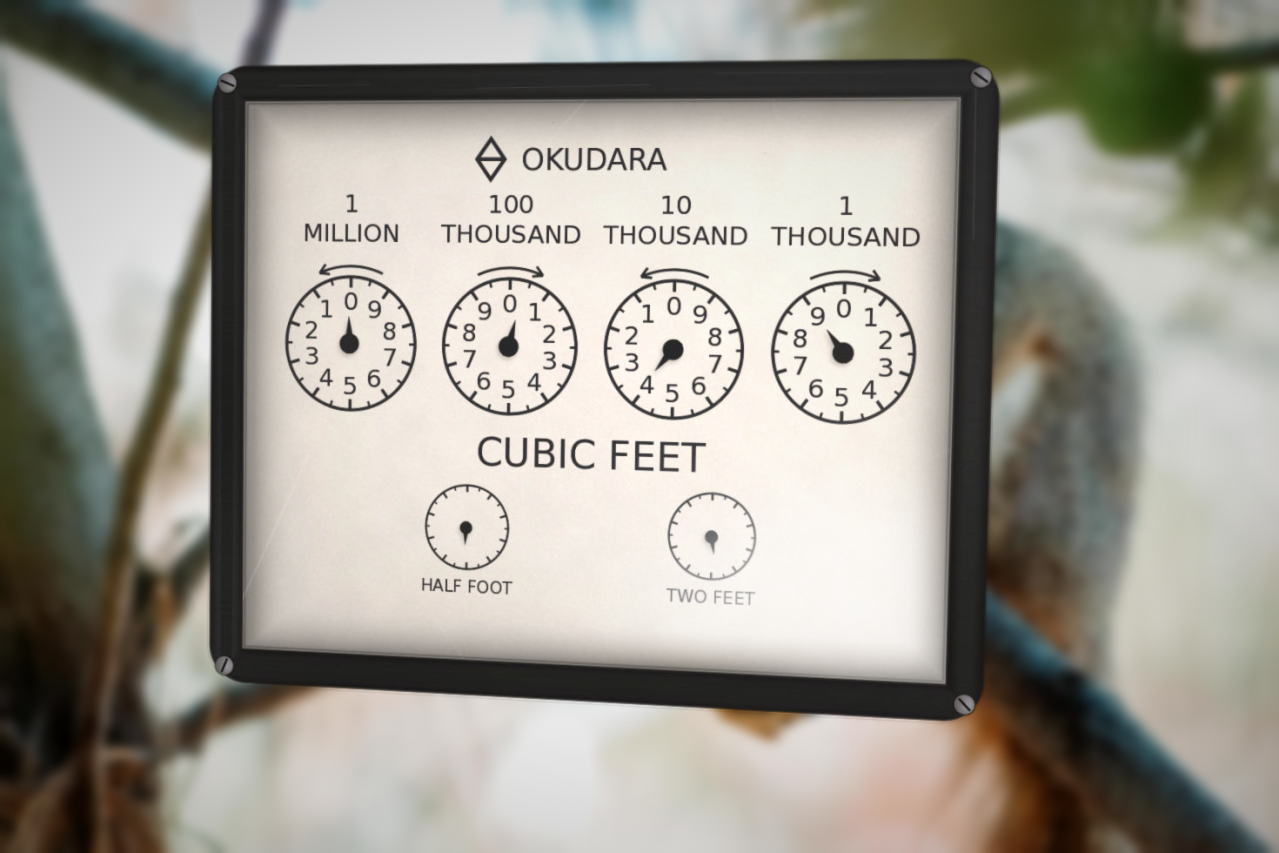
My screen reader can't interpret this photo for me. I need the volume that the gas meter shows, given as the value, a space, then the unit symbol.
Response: 3900 ft³
